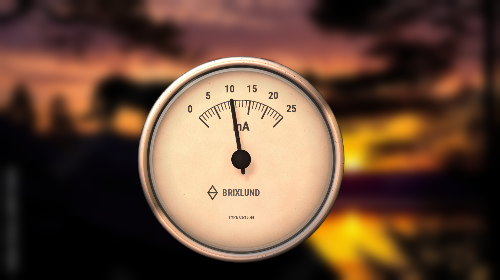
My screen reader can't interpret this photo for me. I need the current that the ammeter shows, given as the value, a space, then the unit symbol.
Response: 10 mA
